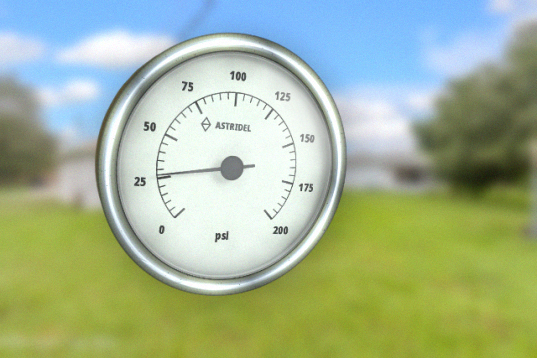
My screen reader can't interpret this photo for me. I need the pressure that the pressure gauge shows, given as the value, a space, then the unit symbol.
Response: 27.5 psi
